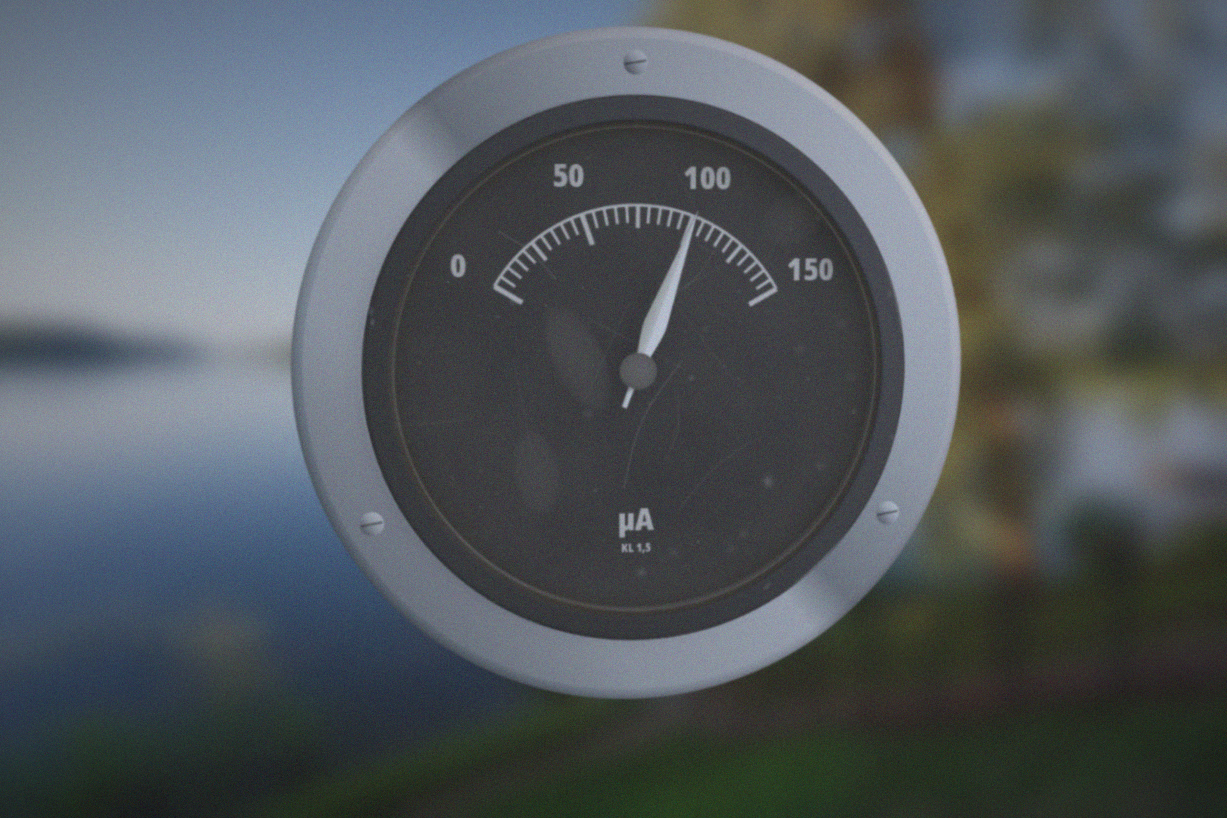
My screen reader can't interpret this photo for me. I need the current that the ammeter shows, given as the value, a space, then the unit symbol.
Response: 100 µA
